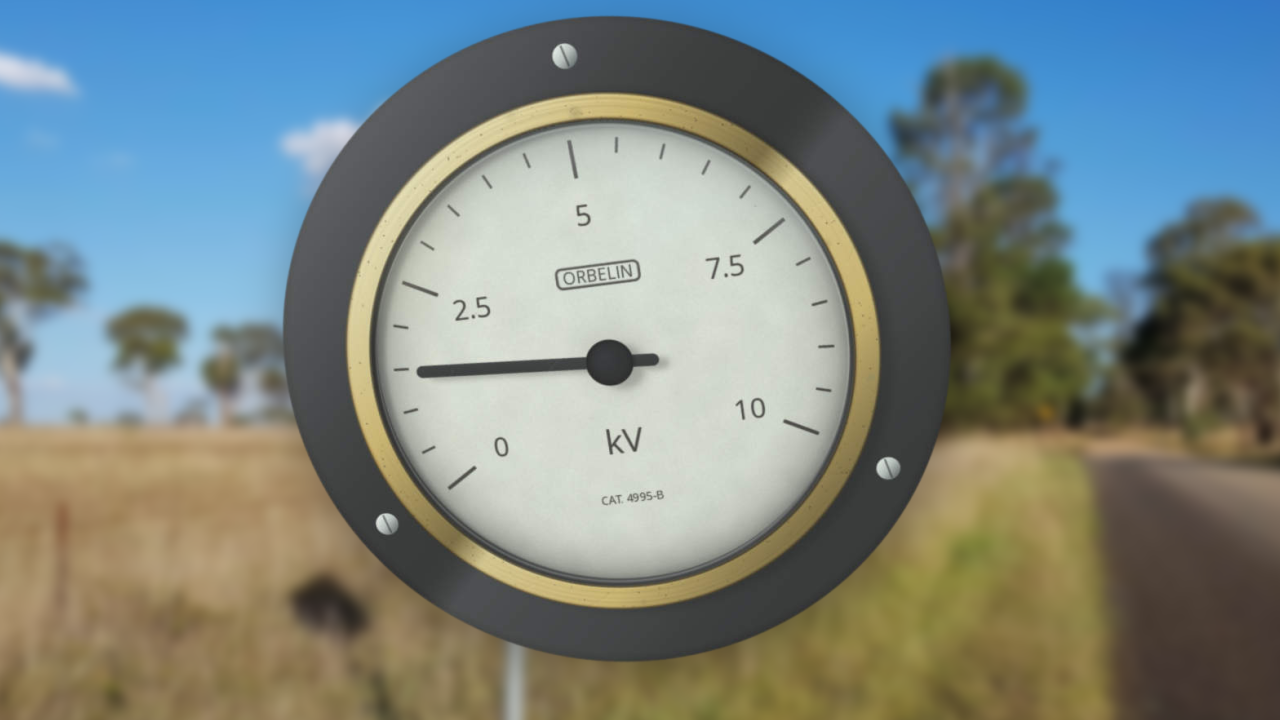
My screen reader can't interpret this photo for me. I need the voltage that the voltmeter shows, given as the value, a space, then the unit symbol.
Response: 1.5 kV
